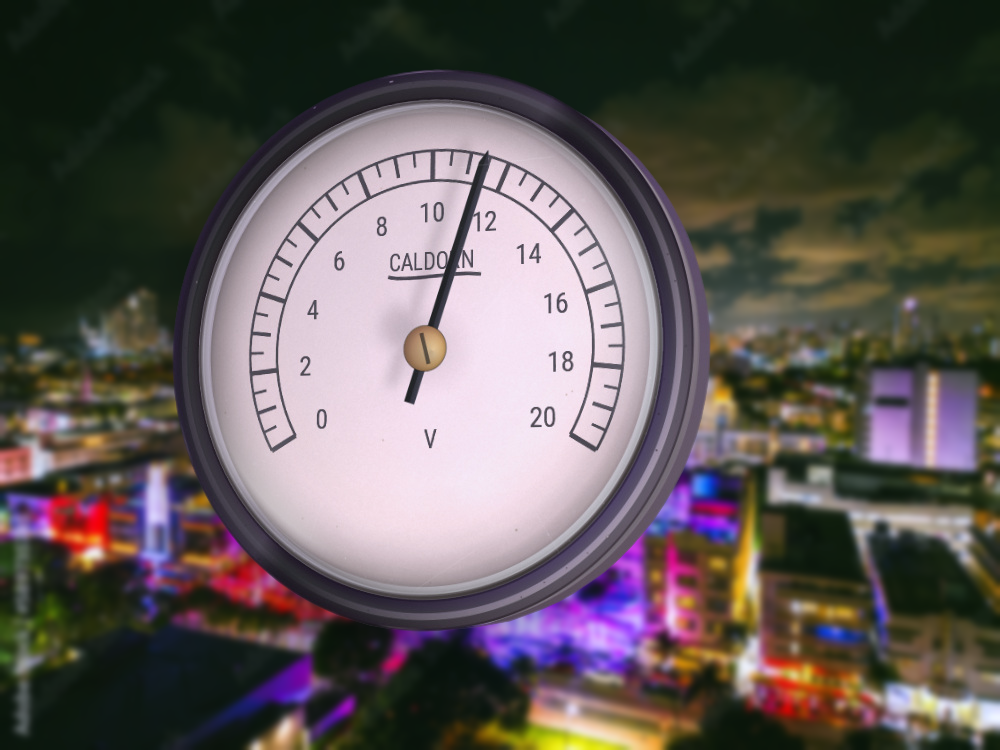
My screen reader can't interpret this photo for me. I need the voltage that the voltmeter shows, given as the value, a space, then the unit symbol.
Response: 11.5 V
